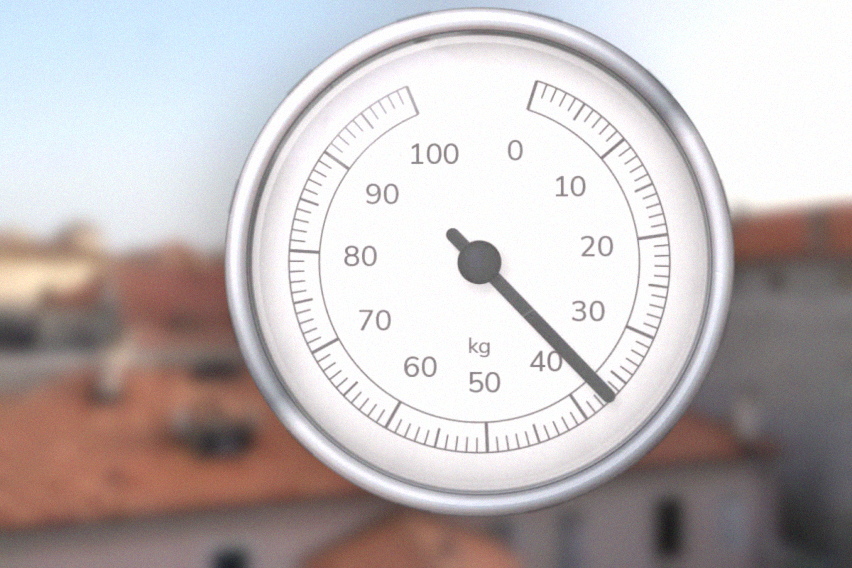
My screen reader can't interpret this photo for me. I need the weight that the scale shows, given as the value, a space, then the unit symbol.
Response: 37 kg
